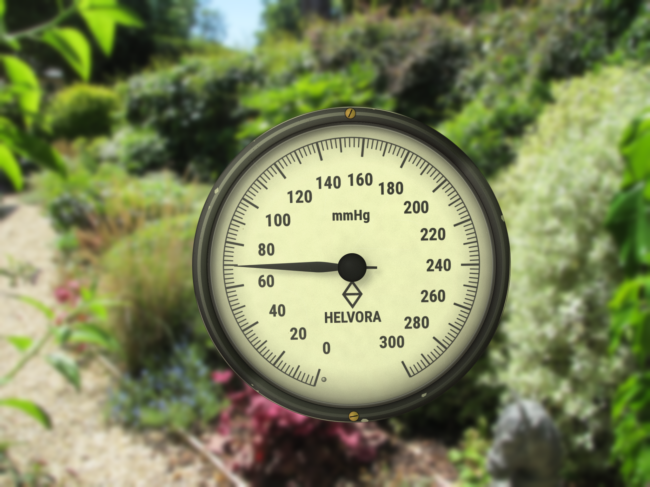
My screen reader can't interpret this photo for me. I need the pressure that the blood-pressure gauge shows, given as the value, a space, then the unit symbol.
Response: 70 mmHg
